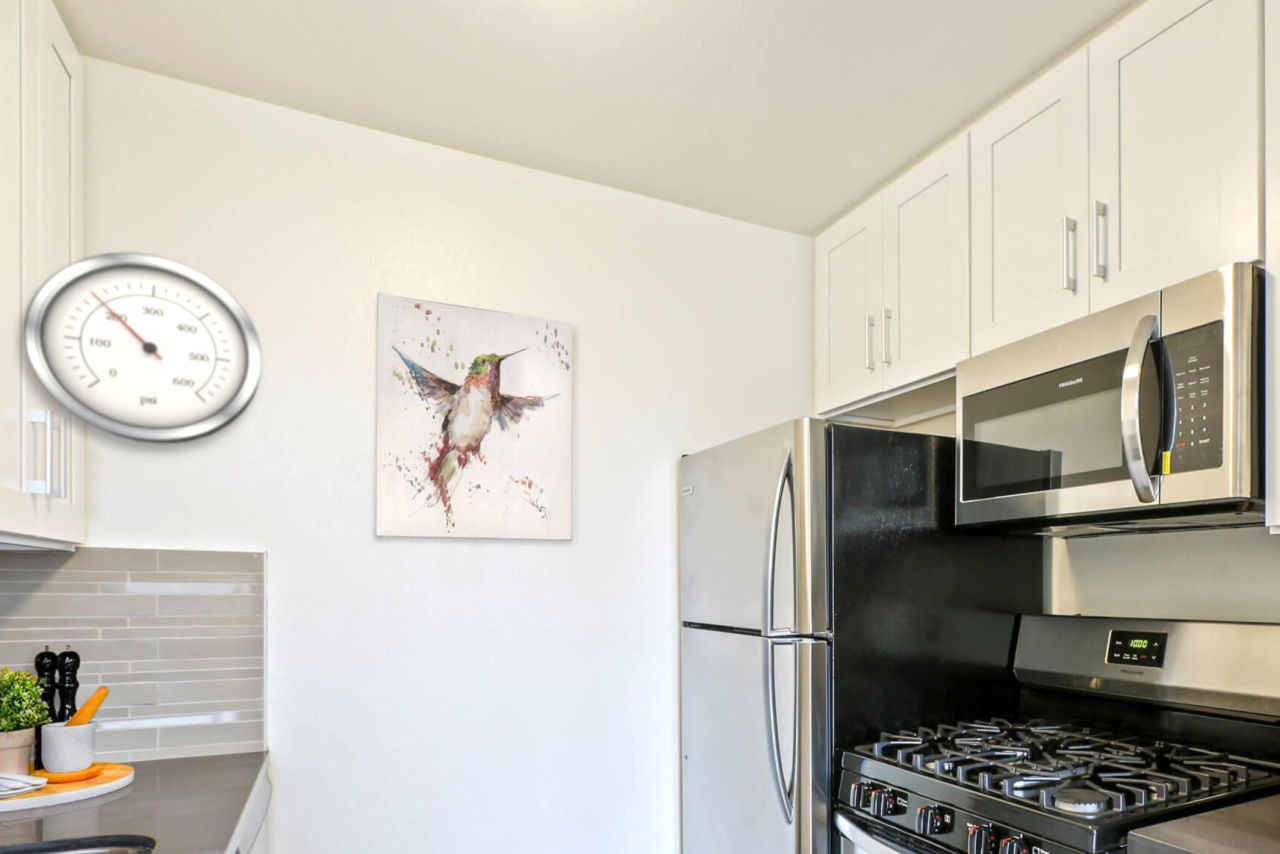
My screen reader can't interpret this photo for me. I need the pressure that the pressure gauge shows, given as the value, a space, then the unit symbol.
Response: 200 psi
